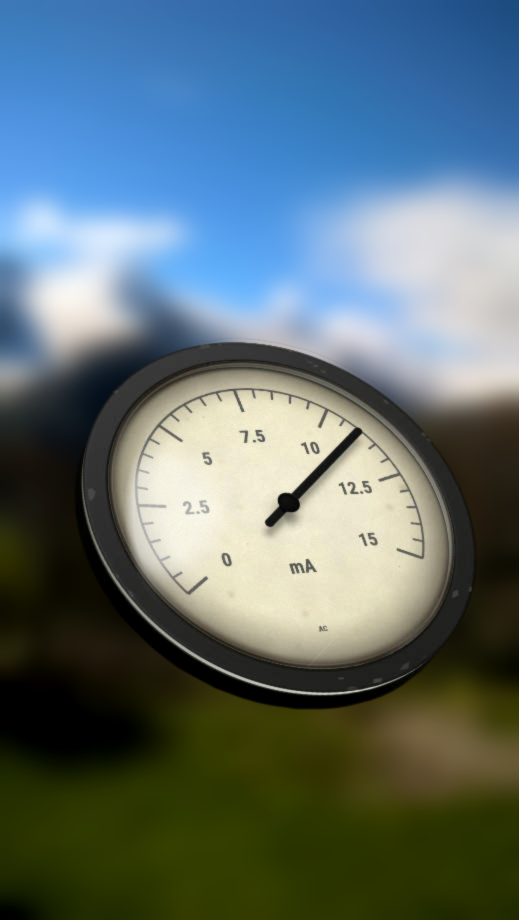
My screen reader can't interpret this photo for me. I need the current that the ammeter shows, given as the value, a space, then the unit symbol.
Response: 11 mA
